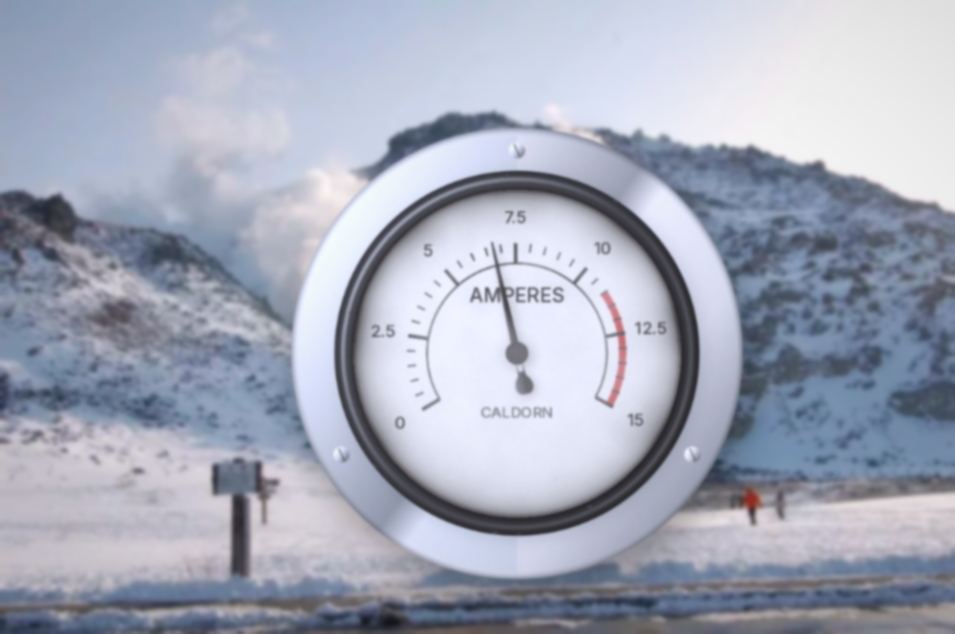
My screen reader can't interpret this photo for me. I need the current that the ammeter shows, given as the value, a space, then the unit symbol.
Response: 6.75 A
